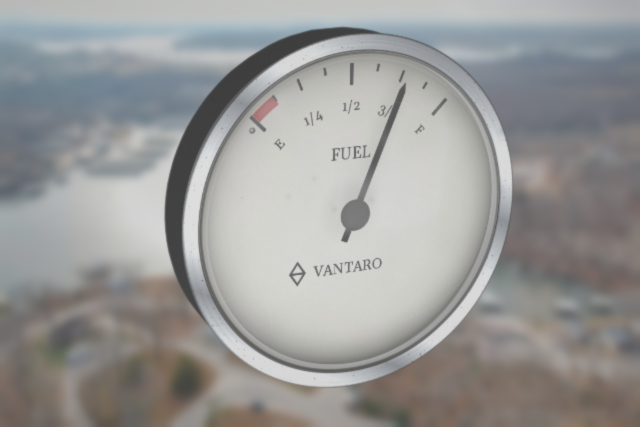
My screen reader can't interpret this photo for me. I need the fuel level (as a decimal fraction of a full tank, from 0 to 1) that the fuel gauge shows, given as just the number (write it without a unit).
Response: 0.75
